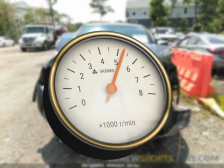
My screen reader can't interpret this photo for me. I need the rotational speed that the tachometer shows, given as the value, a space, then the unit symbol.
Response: 5250 rpm
